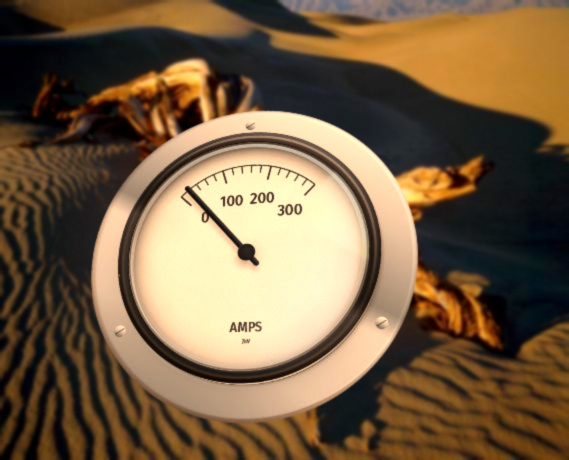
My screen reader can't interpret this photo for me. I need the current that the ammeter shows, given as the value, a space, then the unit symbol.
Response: 20 A
